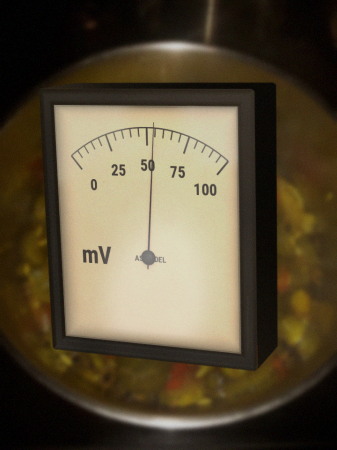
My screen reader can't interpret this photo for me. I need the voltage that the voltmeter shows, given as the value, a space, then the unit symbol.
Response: 55 mV
